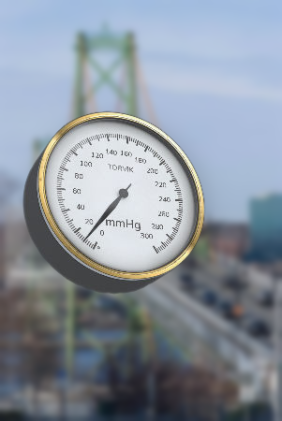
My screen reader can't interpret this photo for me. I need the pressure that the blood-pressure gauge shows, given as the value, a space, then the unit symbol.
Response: 10 mmHg
